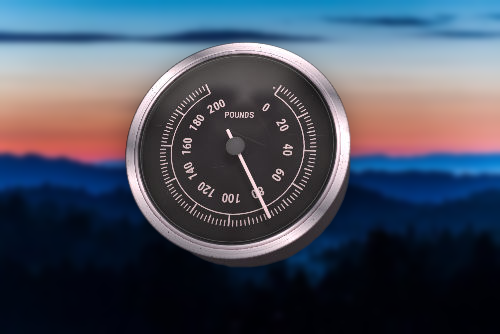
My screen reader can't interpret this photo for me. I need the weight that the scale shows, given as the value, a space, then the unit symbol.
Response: 80 lb
